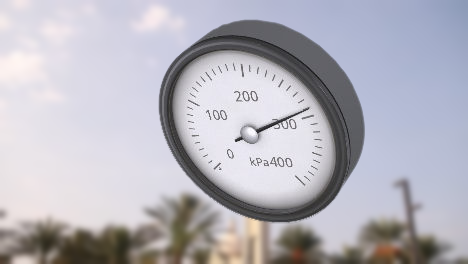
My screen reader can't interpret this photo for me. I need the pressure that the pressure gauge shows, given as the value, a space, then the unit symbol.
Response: 290 kPa
